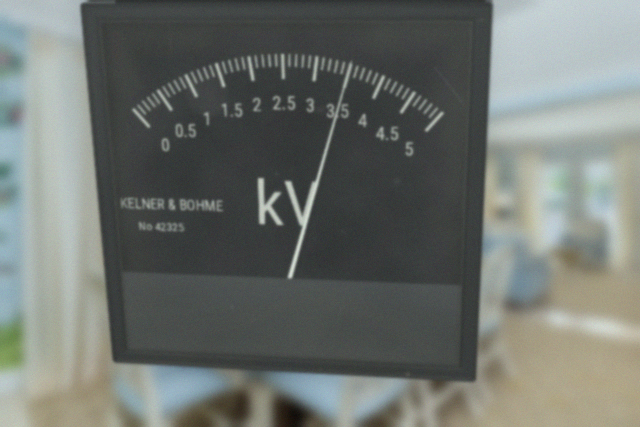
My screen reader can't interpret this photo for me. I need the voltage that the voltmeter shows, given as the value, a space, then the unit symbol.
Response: 3.5 kV
